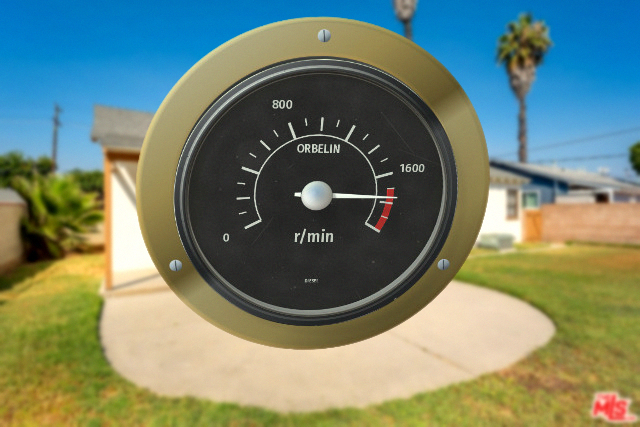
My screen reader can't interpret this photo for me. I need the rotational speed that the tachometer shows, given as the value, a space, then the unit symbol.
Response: 1750 rpm
